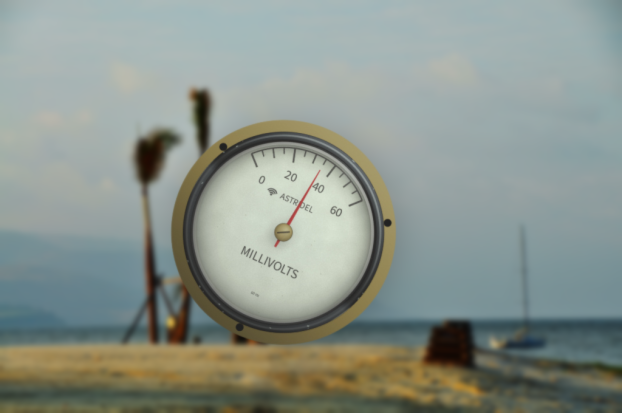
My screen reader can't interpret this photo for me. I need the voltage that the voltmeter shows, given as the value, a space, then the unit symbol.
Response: 35 mV
